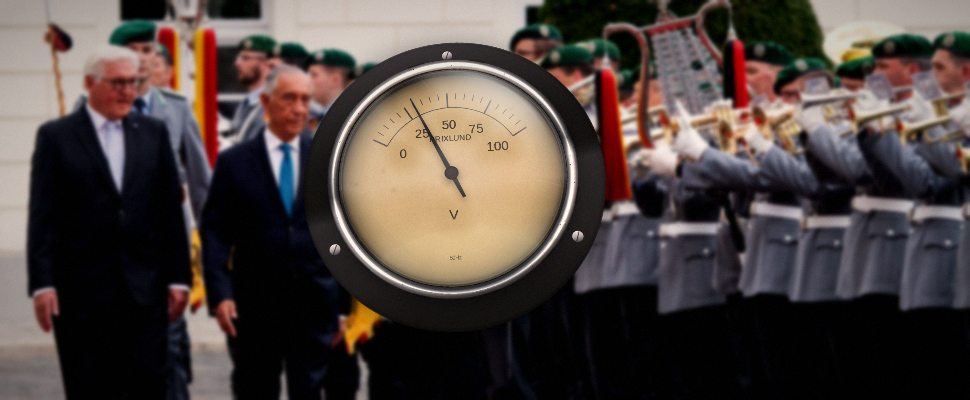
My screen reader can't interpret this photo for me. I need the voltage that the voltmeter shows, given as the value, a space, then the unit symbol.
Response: 30 V
